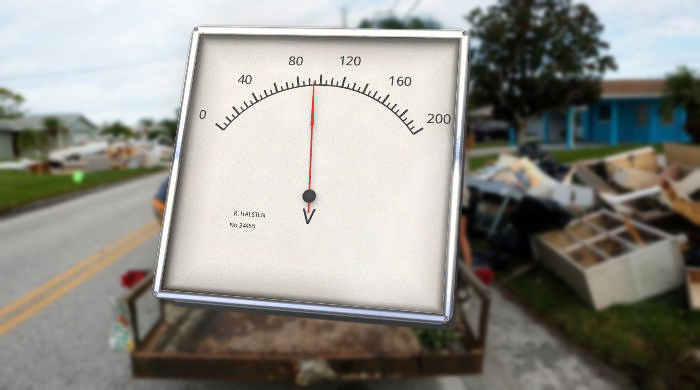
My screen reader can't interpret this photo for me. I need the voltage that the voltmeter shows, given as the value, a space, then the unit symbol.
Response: 95 V
